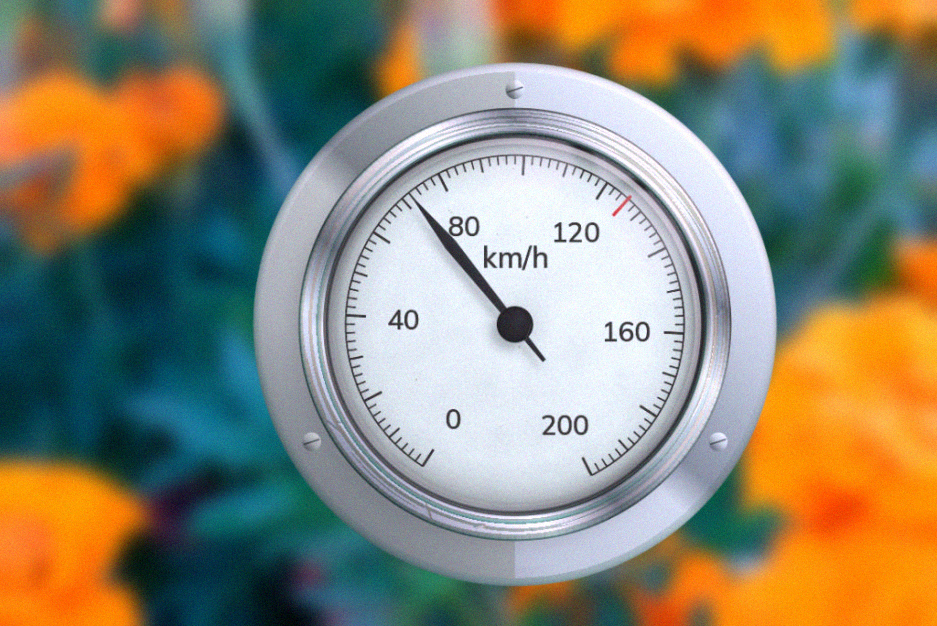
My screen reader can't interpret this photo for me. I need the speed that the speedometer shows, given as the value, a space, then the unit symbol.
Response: 72 km/h
